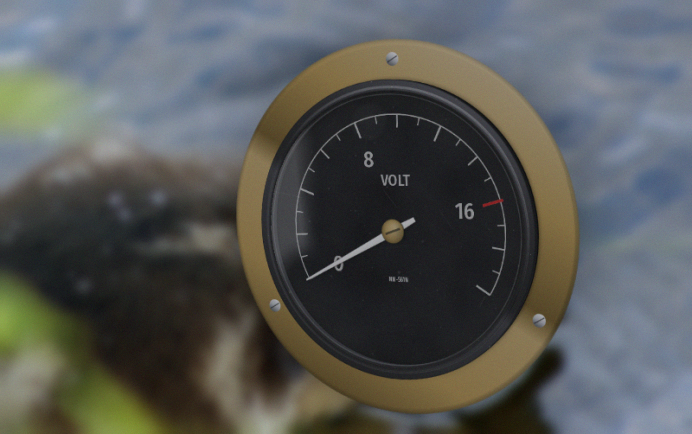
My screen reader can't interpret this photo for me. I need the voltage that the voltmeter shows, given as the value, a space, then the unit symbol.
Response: 0 V
